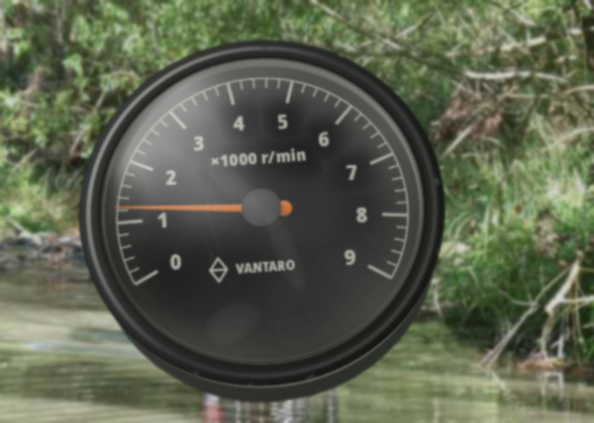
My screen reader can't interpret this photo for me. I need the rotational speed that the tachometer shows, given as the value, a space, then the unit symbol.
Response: 1200 rpm
